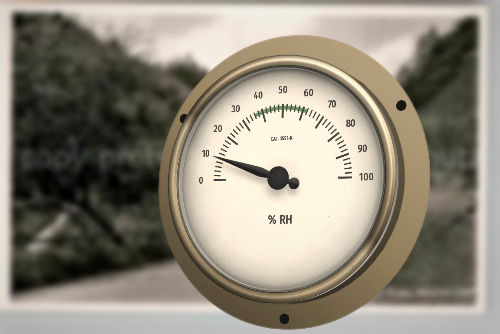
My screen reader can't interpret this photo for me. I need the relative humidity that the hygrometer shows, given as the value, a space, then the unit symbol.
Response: 10 %
